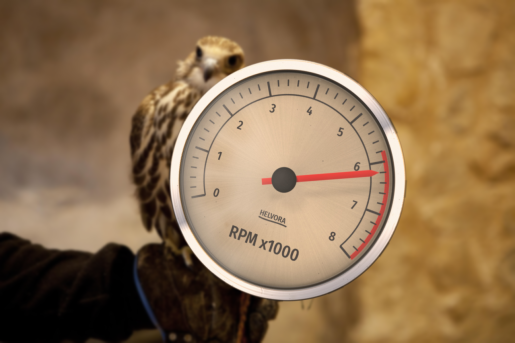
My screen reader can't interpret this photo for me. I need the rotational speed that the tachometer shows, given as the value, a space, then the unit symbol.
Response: 6200 rpm
